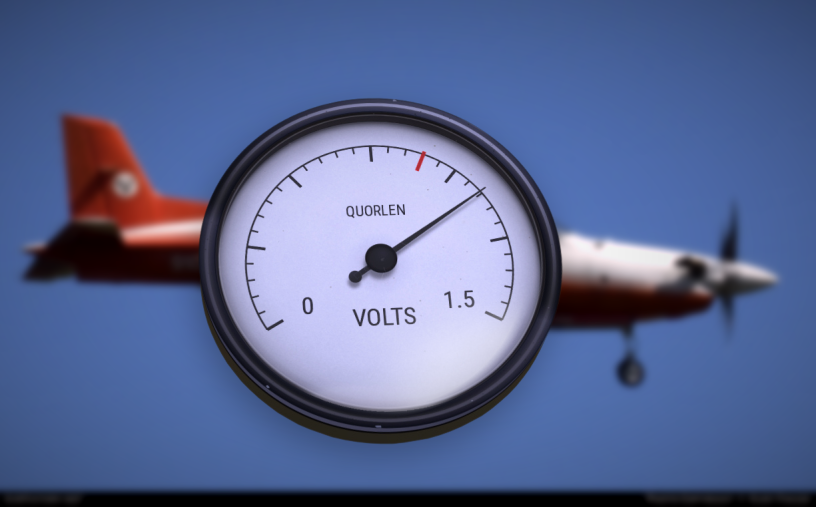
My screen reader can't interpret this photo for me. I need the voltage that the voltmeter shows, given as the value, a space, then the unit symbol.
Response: 1.1 V
